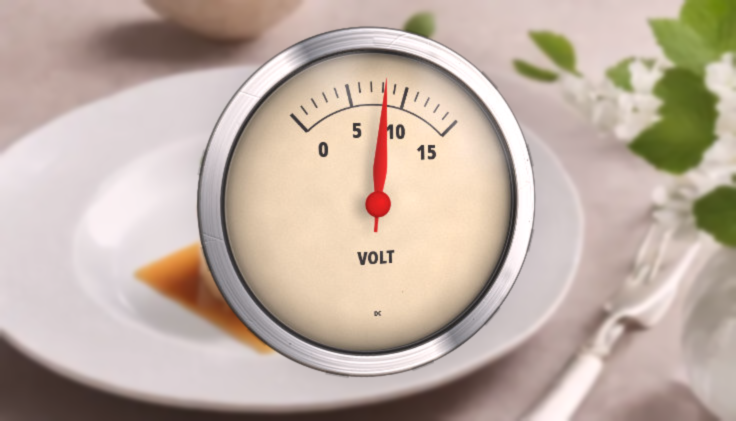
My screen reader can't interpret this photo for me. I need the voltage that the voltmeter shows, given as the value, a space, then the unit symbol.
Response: 8 V
